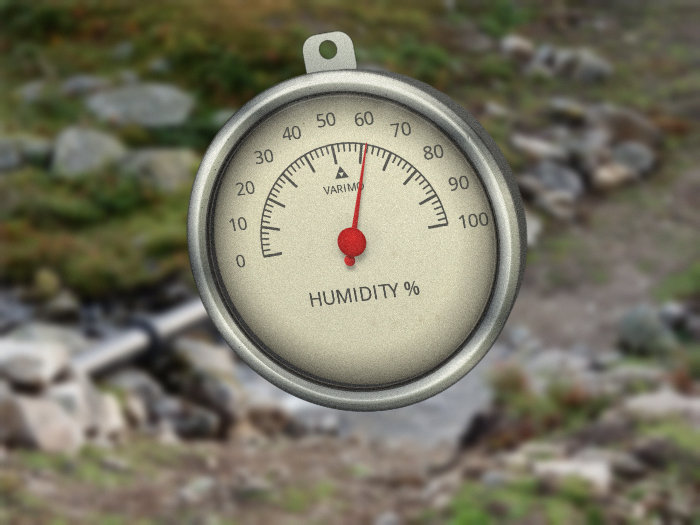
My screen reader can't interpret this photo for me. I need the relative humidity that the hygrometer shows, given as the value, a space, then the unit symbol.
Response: 62 %
